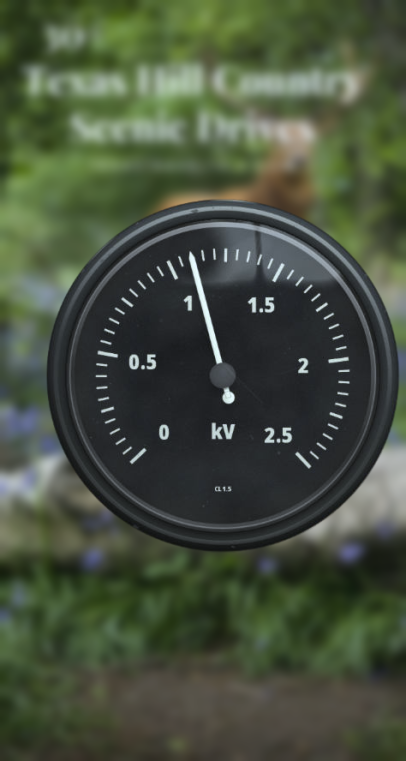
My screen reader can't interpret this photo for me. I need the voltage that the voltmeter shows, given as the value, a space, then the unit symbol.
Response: 1.1 kV
